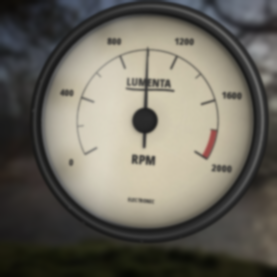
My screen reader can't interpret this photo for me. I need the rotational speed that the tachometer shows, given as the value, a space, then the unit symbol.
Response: 1000 rpm
